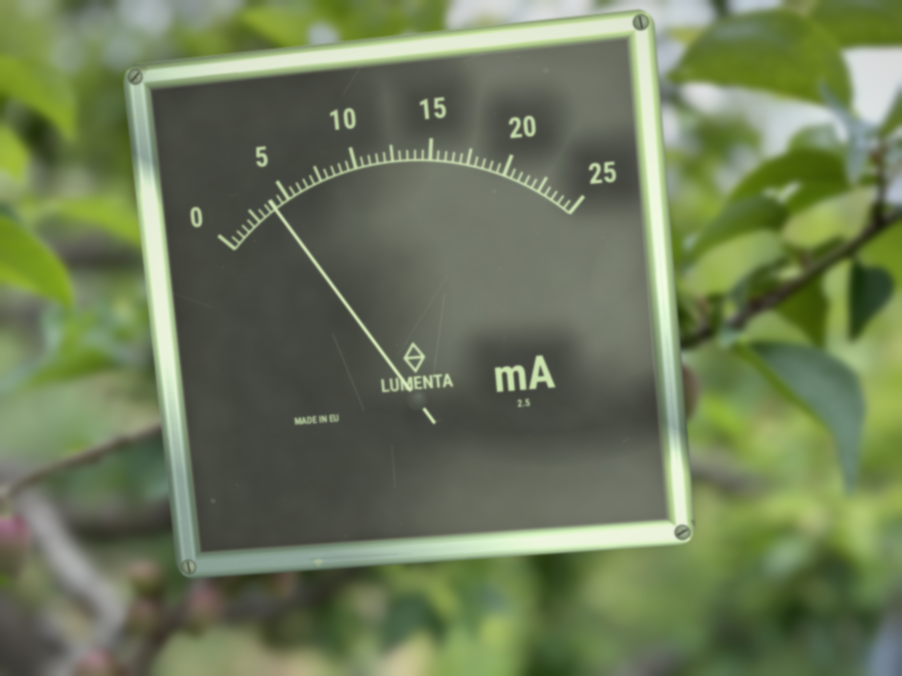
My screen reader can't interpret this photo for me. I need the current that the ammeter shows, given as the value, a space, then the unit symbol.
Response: 4 mA
